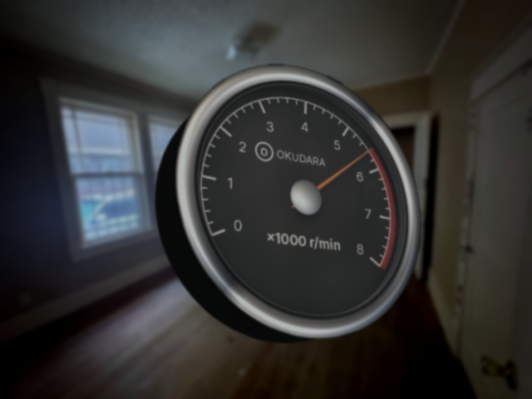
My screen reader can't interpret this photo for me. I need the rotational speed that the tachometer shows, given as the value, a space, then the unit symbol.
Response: 5600 rpm
